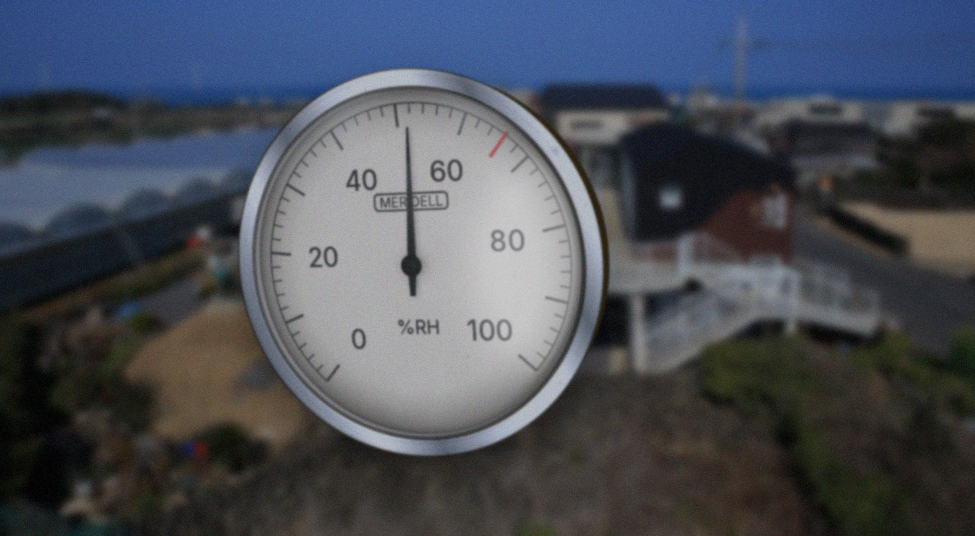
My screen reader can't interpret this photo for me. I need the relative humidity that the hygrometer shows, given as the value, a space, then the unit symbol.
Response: 52 %
